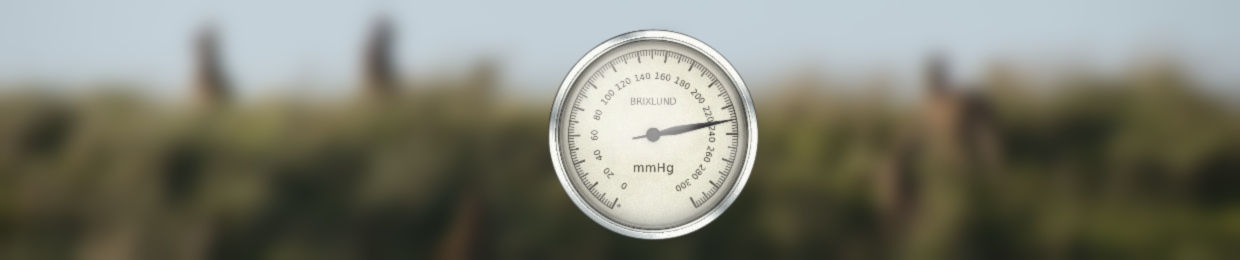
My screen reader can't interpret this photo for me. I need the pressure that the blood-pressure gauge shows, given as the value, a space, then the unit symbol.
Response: 230 mmHg
